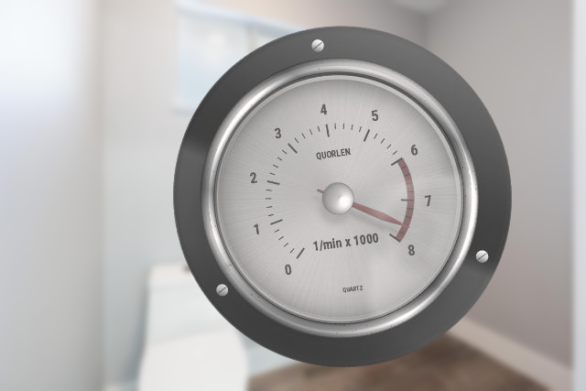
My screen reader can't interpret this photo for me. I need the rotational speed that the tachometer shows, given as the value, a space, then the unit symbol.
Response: 7600 rpm
